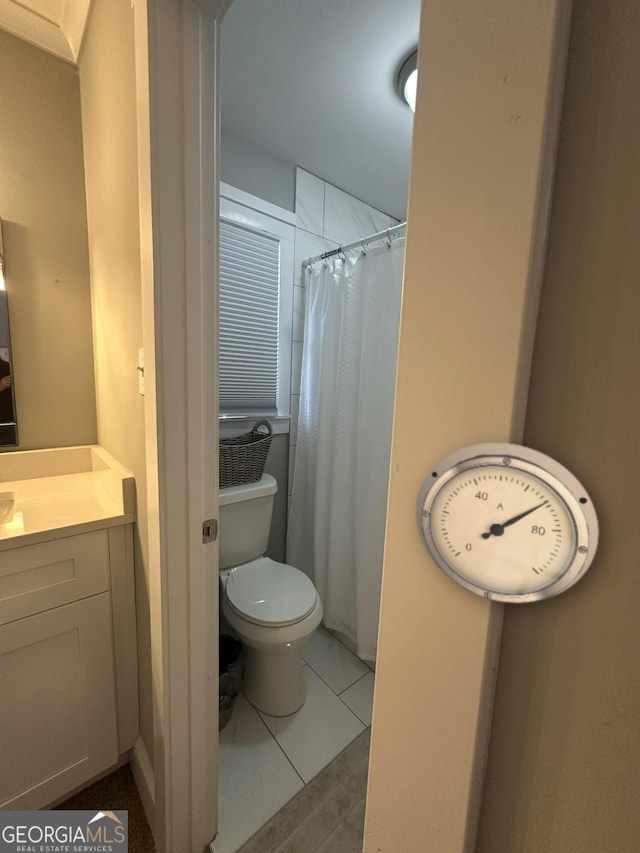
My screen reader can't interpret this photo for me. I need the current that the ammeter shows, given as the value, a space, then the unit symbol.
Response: 68 A
